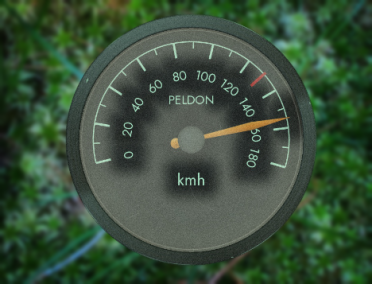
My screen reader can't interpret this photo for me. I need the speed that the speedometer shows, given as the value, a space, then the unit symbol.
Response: 155 km/h
